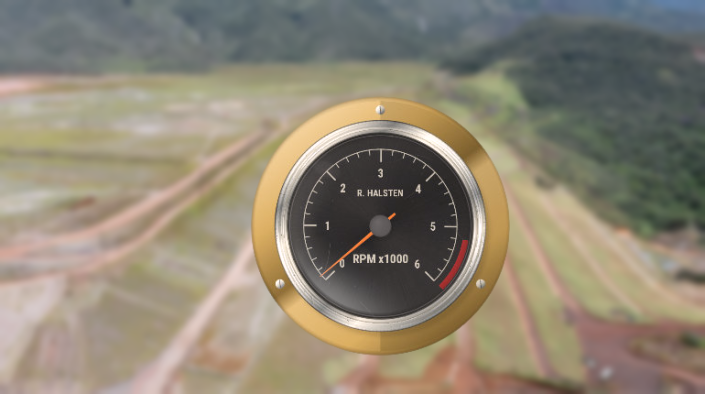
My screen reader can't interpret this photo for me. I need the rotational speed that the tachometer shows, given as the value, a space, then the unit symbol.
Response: 100 rpm
